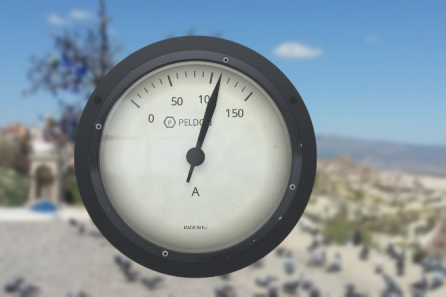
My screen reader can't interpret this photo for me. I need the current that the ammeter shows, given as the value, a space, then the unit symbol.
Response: 110 A
